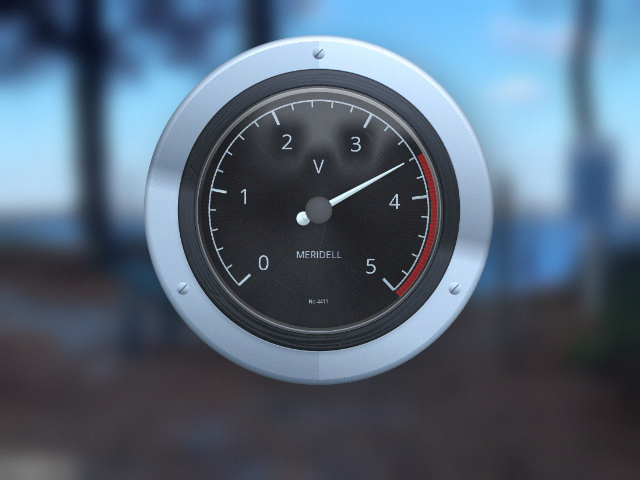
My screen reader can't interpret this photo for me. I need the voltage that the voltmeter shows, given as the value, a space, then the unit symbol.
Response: 3.6 V
